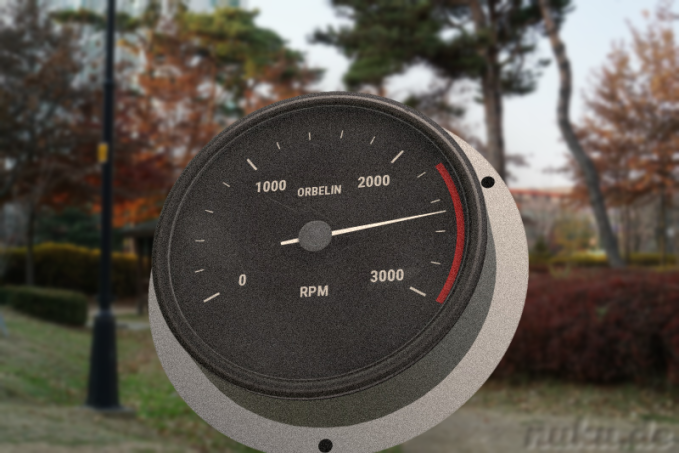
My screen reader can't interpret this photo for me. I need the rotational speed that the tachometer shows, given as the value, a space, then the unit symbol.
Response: 2500 rpm
